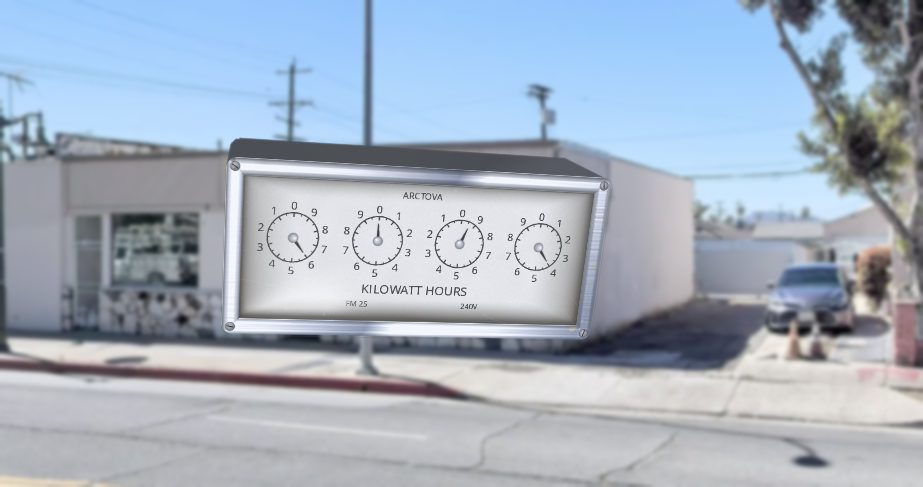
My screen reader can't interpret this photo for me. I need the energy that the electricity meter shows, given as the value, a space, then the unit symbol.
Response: 5994 kWh
